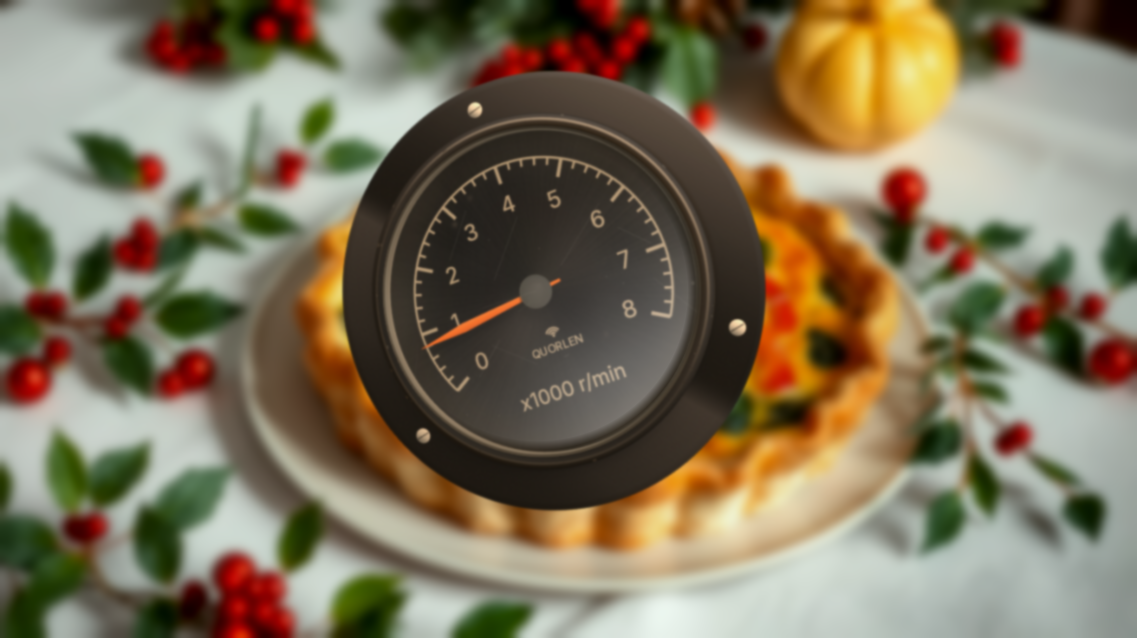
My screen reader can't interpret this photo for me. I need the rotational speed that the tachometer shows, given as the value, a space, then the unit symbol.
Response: 800 rpm
